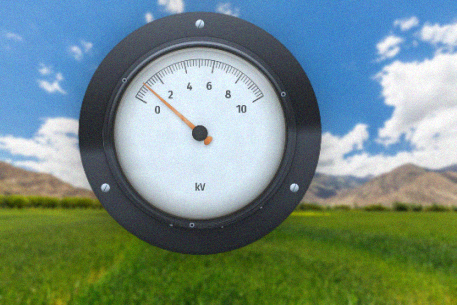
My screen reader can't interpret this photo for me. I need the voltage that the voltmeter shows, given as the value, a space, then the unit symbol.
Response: 1 kV
